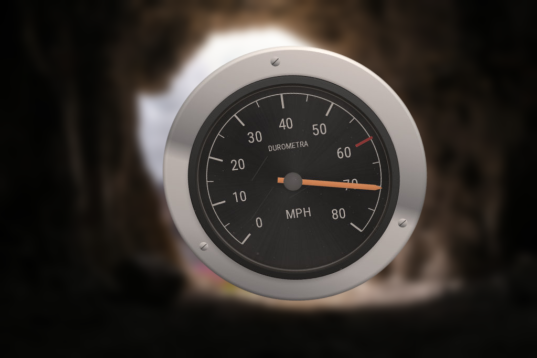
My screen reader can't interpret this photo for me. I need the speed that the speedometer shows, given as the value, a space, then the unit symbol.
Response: 70 mph
